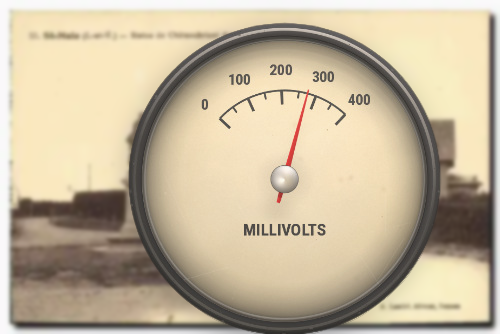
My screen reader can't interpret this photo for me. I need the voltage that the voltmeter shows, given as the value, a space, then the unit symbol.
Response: 275 mV
